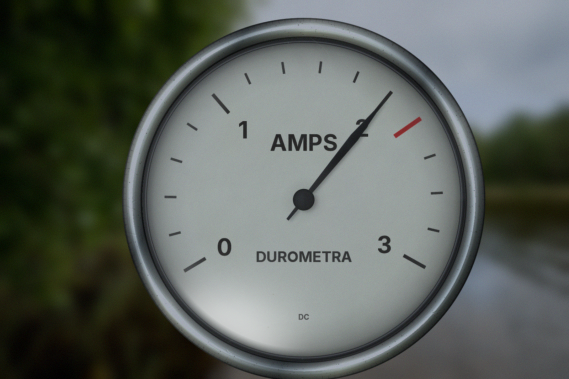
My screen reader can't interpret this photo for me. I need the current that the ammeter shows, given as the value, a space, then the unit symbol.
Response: 2 A
